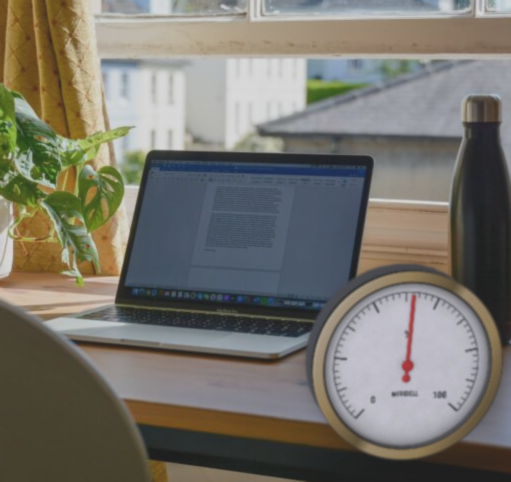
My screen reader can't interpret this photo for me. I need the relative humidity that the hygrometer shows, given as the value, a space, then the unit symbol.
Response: 52 %
